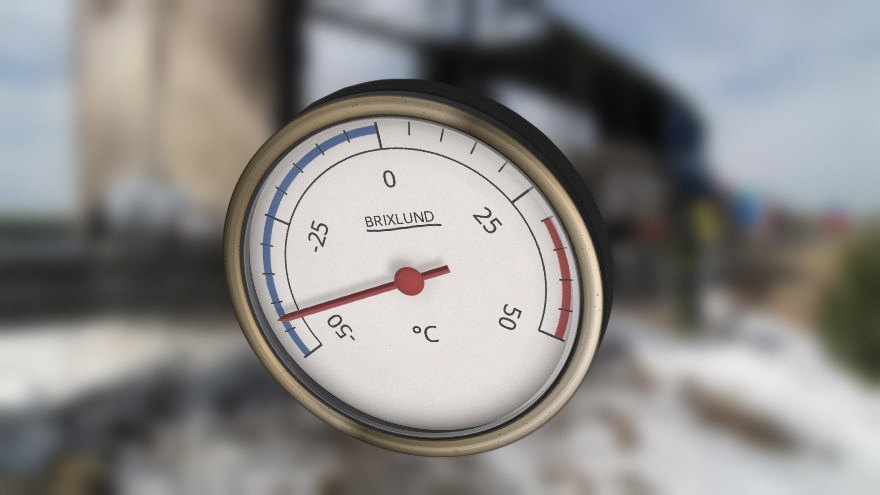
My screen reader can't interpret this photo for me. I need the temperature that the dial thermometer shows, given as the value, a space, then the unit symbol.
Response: -42.5 °C
